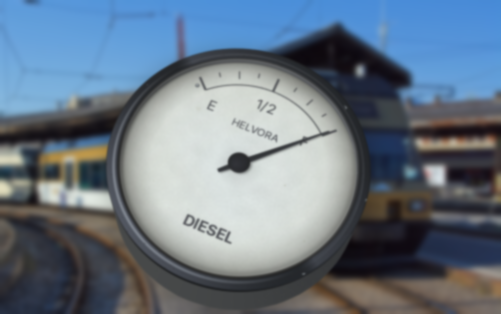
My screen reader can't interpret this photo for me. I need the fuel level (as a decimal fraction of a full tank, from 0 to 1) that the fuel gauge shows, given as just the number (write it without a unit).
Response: 1
